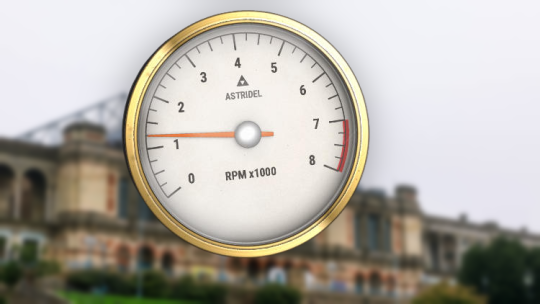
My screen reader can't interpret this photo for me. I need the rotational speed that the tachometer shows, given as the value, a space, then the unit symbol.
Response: 1250 rpm
